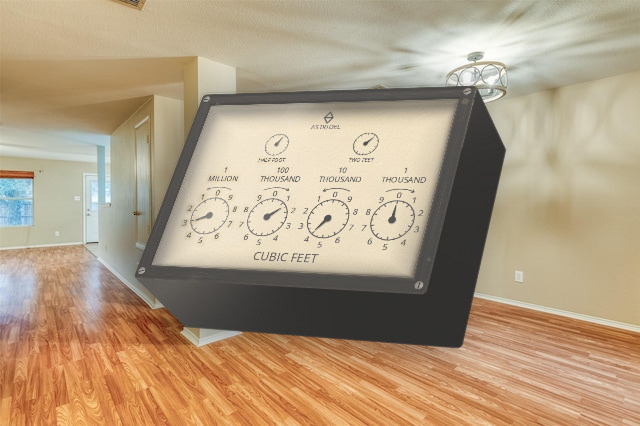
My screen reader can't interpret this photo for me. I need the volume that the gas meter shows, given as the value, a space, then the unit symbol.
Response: 314000 ft³
